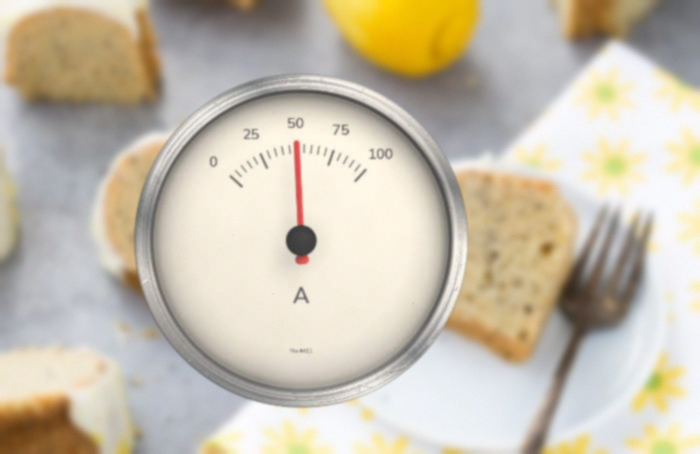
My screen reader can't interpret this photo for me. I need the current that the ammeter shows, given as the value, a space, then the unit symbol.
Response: 50 A
